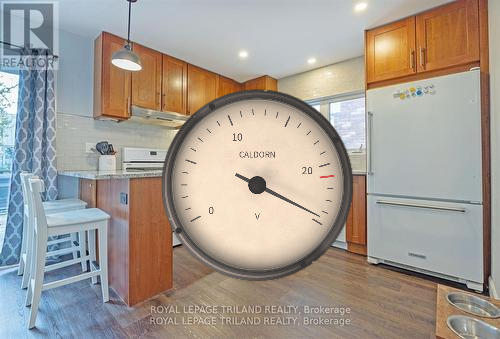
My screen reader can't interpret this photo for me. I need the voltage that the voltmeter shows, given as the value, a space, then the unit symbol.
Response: 24.5 V
